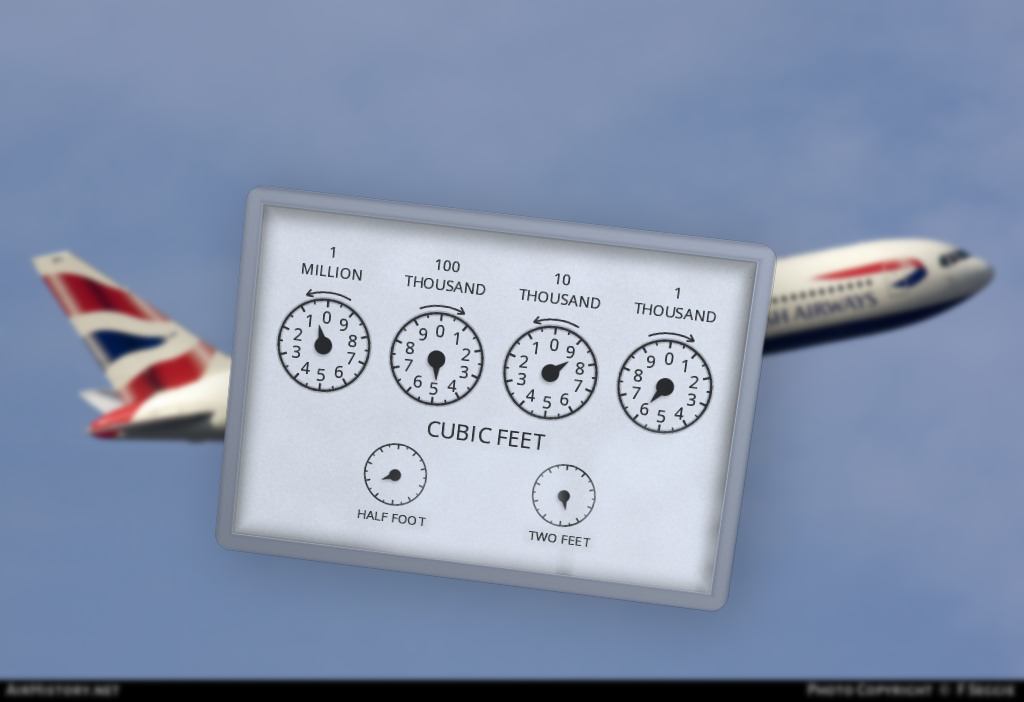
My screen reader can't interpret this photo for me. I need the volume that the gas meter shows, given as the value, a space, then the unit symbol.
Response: 48600 ft³
